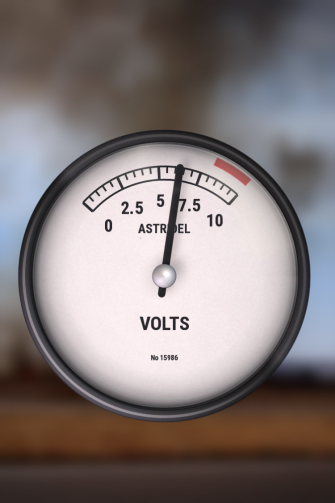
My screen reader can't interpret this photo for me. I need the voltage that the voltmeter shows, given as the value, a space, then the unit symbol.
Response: 6.25 V
